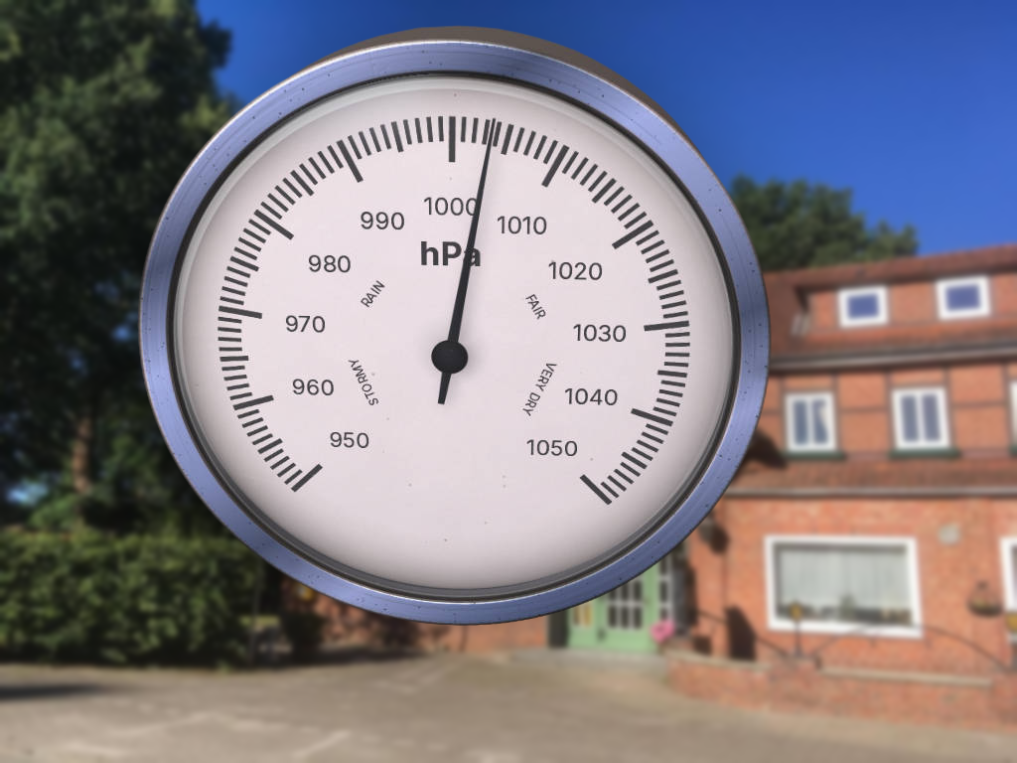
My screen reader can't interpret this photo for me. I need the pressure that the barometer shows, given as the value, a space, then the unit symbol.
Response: 1003.5 hPa
